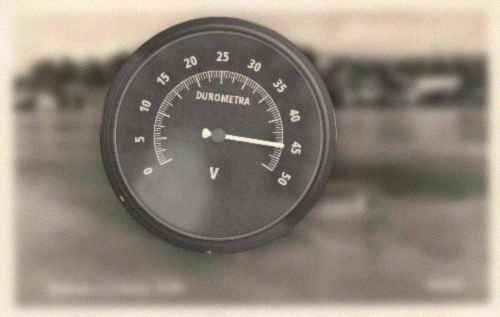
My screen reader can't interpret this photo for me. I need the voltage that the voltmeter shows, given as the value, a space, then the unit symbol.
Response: 45 V
